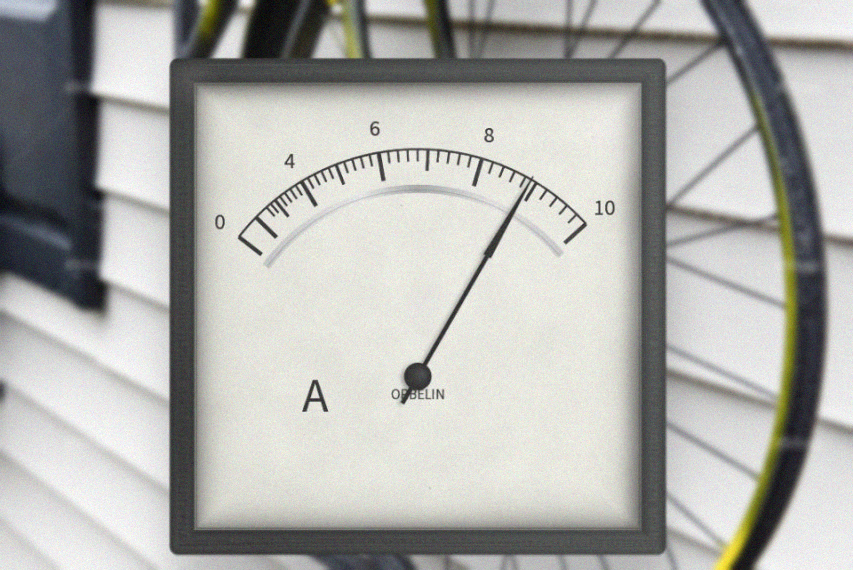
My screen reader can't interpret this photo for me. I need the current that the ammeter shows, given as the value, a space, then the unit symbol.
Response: 8.9 A
